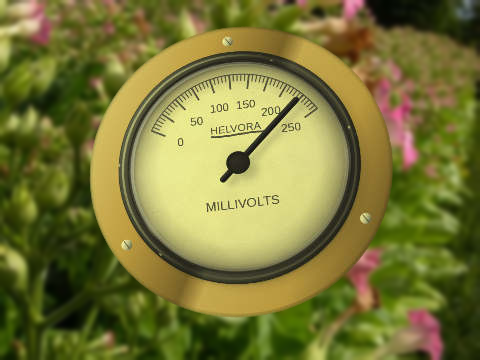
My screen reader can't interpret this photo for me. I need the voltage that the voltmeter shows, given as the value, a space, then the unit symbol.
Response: 225 mV
